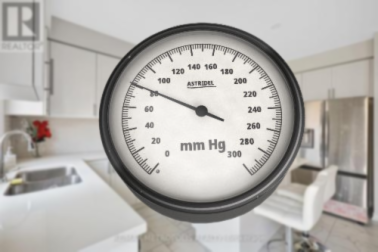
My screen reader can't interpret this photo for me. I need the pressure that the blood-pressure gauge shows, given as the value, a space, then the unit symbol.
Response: 80 mmHg
